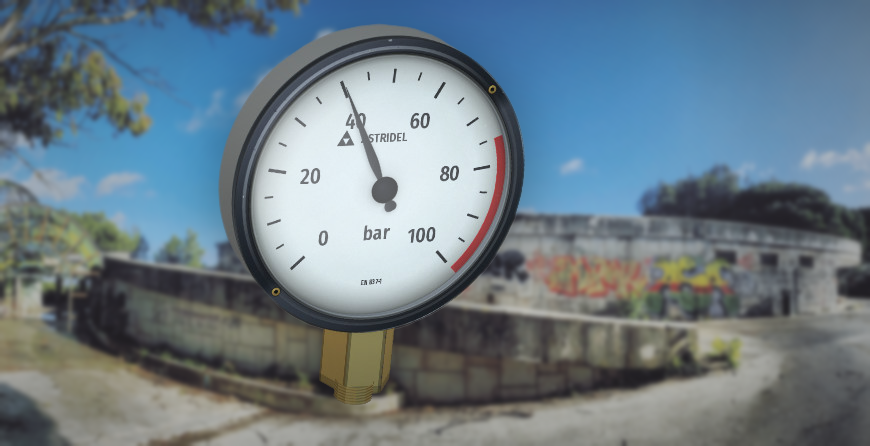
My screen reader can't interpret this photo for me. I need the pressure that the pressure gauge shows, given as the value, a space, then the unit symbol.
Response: 40 bar
